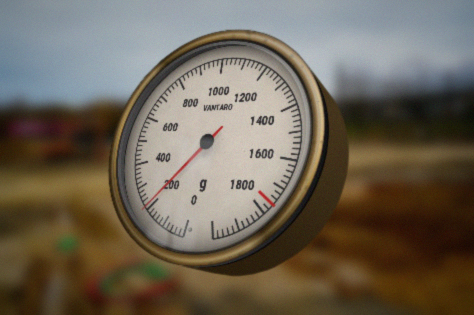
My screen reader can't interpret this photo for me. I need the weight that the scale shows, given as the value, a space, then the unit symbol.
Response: 200 g
